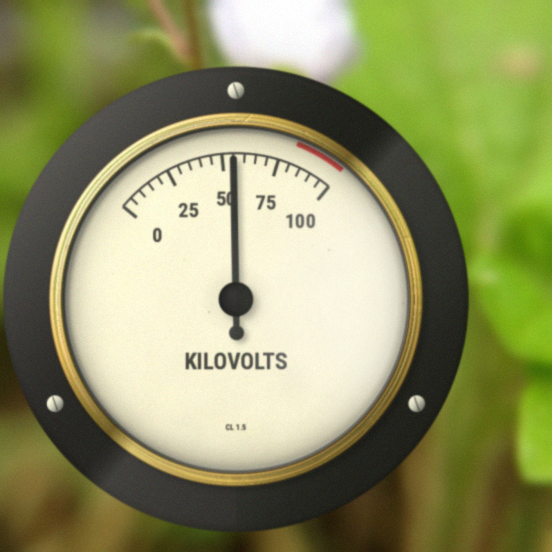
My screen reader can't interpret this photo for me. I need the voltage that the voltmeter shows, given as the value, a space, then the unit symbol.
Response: 55 kV
